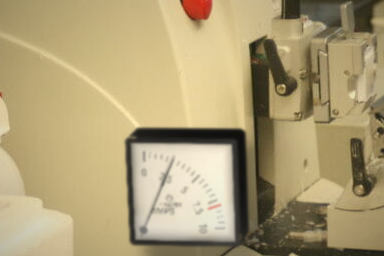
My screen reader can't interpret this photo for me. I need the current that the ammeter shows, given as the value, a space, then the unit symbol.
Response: 2.5 A
